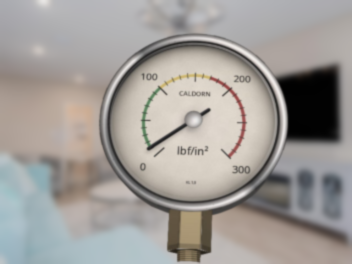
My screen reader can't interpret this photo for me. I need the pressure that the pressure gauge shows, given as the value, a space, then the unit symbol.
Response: 10 psi
